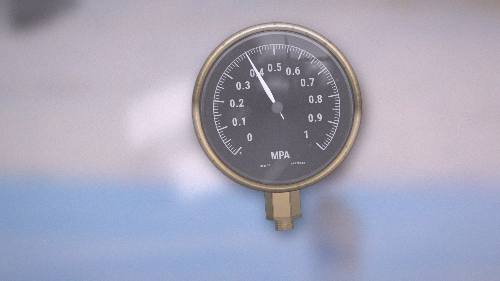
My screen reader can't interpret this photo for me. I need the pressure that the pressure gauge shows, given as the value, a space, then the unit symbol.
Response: 0.4 MPa
